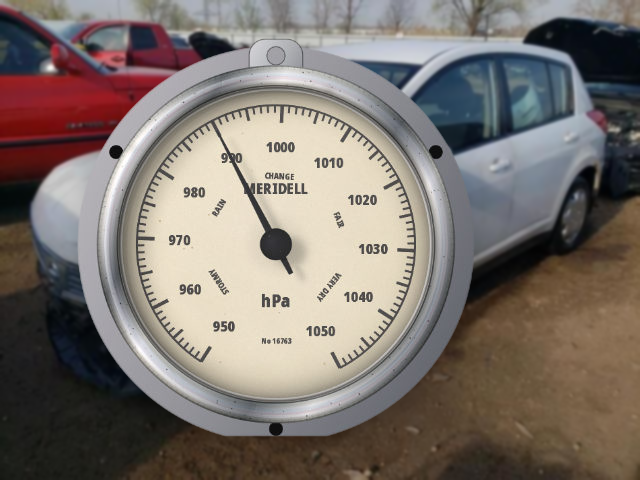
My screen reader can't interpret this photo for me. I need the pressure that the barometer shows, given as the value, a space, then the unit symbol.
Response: 990 hPa
